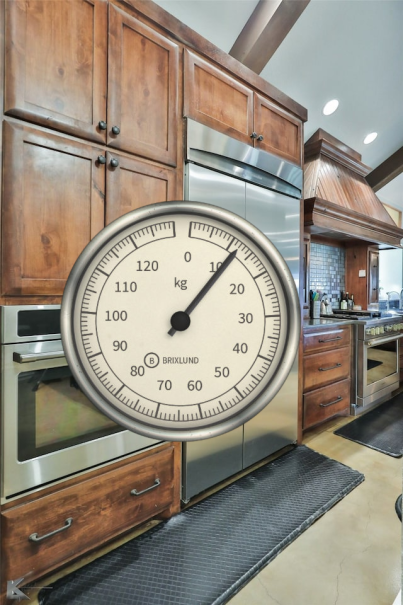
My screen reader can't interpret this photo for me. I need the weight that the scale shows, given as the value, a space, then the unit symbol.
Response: 12 kg
